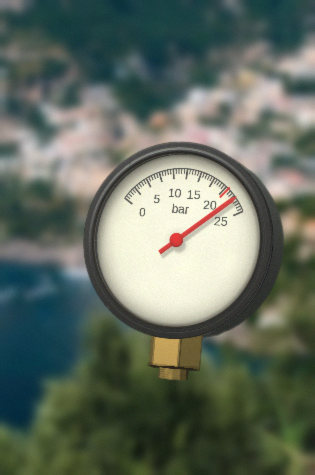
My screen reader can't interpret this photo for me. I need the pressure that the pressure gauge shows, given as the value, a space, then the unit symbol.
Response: 22.5 bar
